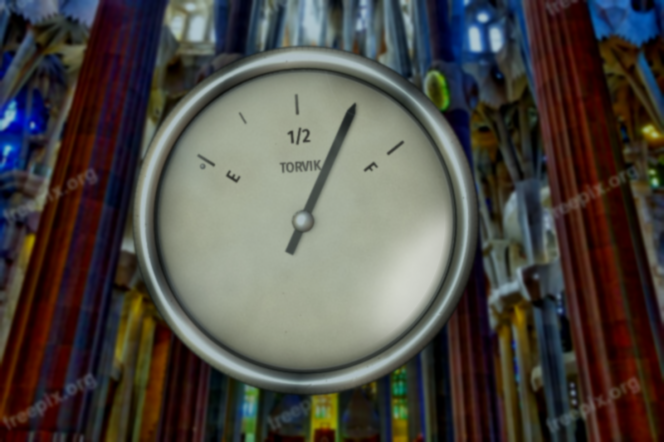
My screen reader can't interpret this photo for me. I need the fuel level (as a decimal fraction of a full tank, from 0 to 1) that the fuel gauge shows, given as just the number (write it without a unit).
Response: 0.75
